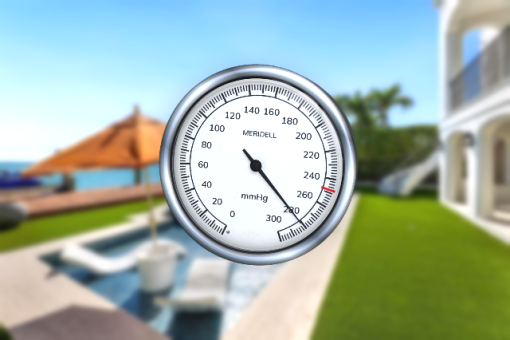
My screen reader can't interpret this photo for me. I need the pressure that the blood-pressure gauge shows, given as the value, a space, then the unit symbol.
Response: 280 mmHg
